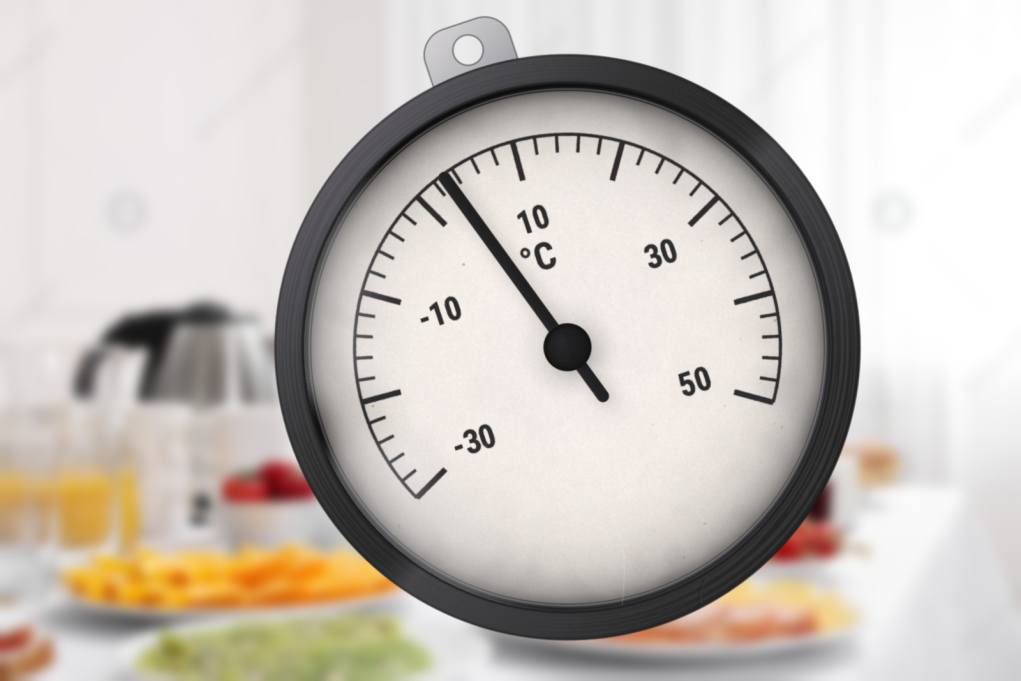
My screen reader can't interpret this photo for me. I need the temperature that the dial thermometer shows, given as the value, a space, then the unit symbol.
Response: 3 °C
